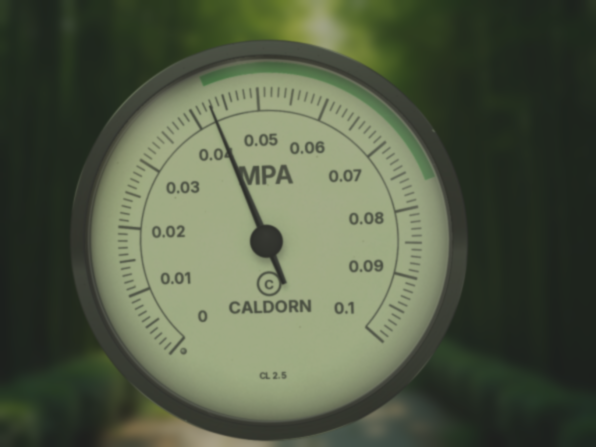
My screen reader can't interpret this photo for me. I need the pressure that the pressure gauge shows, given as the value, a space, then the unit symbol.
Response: 0.043 MPa
